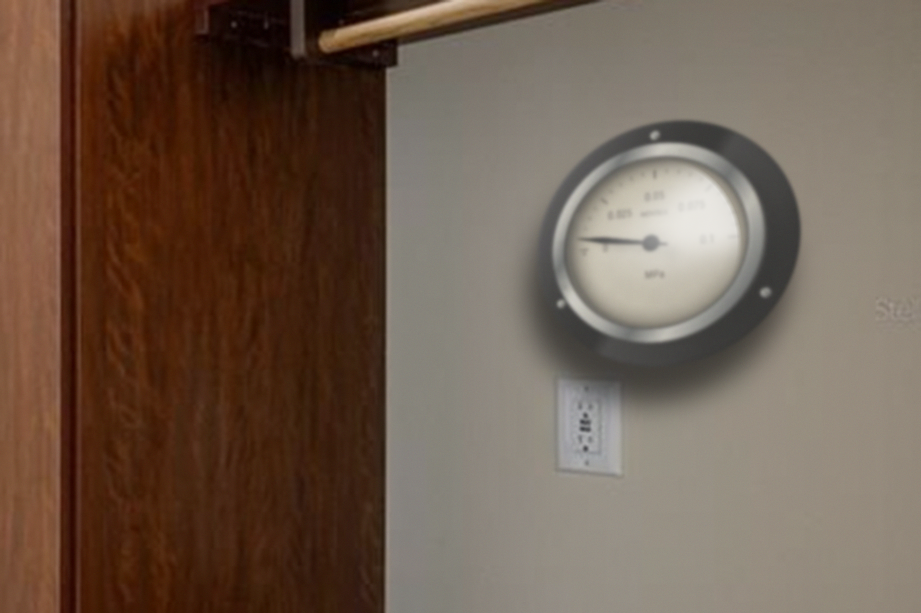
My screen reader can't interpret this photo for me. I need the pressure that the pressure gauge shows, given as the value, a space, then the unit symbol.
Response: 0.005 MPa
